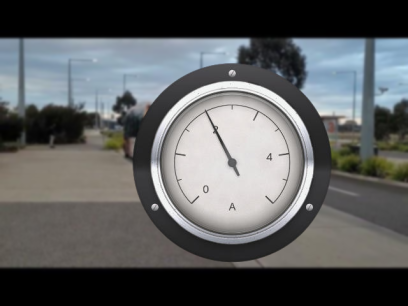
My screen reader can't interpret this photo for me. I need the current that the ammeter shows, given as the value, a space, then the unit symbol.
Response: 2 A
